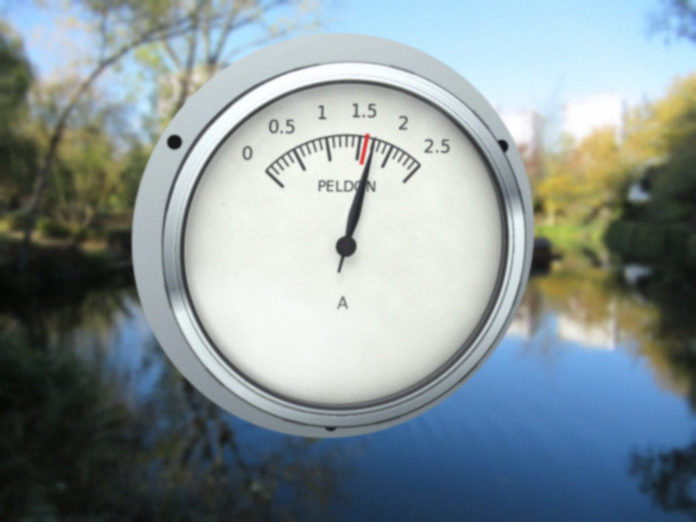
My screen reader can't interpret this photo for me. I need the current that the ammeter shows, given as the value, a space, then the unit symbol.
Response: 1.7 A
